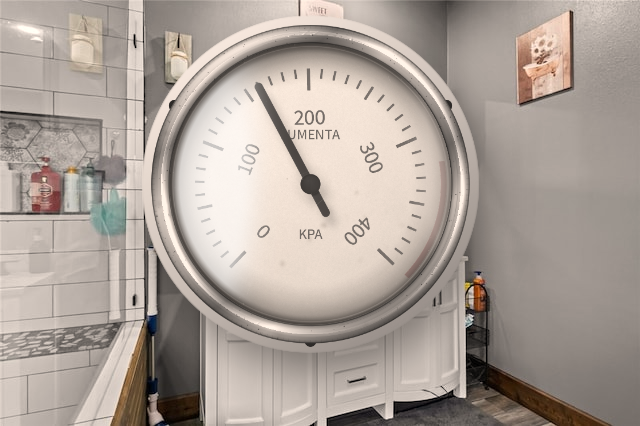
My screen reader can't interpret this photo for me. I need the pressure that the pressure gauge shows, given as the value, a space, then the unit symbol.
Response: 160 kPa
